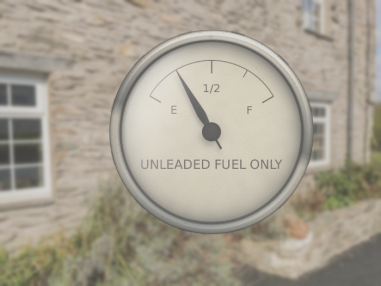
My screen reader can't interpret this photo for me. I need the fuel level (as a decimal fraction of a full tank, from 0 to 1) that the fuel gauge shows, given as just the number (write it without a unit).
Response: 0.25
